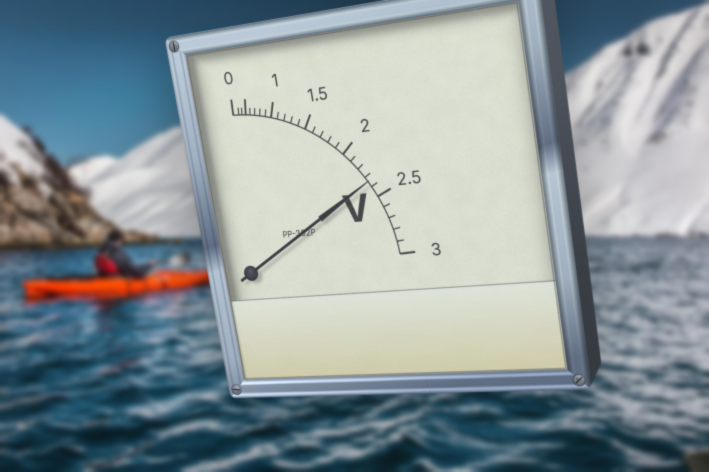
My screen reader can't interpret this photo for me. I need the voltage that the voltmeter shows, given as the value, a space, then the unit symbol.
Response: 2.35 V
